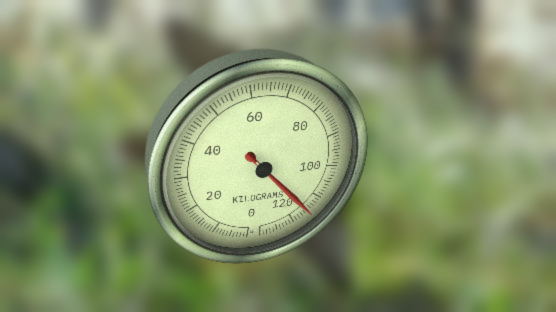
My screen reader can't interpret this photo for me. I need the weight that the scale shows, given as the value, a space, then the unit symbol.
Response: 115 kg
